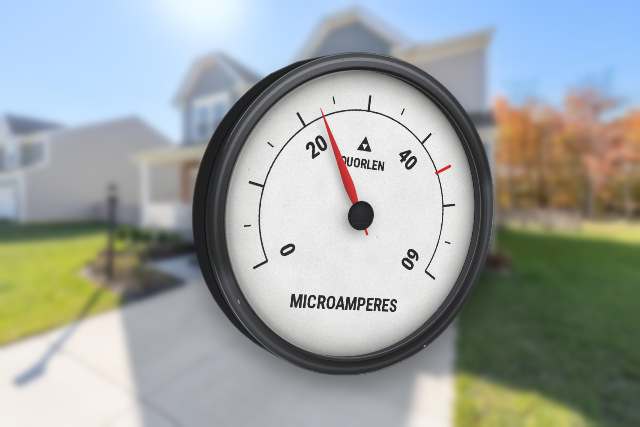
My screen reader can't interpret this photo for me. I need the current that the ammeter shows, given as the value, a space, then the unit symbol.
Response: 22.5 µA
